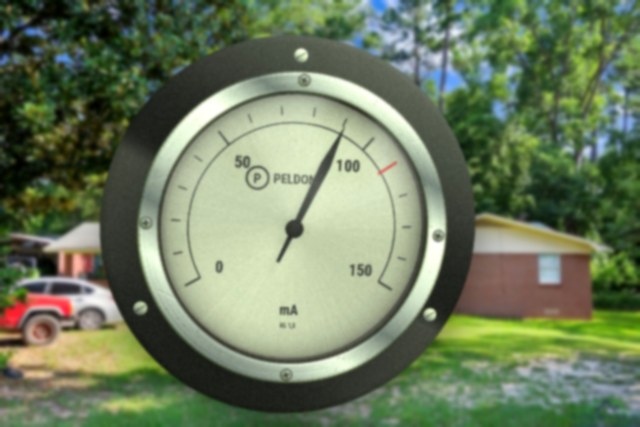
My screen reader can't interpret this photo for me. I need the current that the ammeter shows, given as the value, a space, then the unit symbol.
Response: 90 mA
